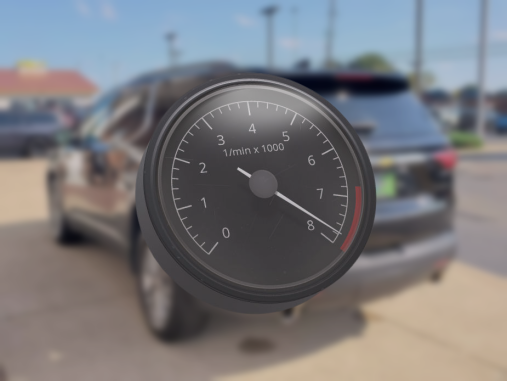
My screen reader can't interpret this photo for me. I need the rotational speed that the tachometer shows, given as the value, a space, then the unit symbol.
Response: 7800 rpm
